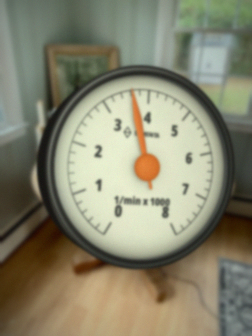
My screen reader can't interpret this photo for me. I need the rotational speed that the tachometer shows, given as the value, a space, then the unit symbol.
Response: 3600 rpm
